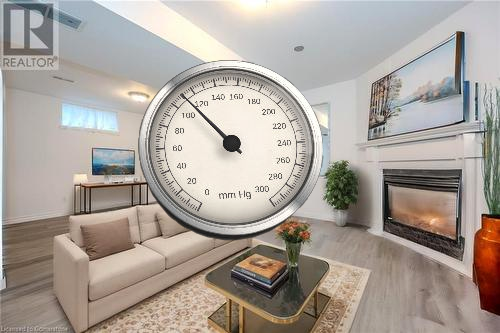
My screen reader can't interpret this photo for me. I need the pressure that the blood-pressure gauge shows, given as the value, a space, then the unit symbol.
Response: 110 mmHg
